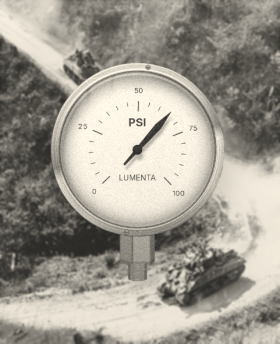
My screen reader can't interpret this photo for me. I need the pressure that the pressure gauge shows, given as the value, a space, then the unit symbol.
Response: 65 psi
